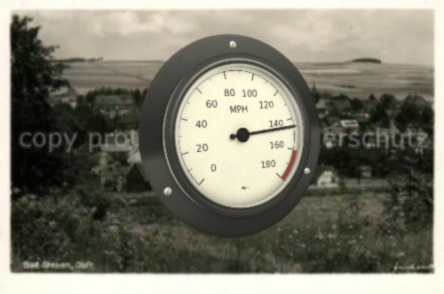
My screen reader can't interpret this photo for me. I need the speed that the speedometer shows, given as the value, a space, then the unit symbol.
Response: 145 mph
